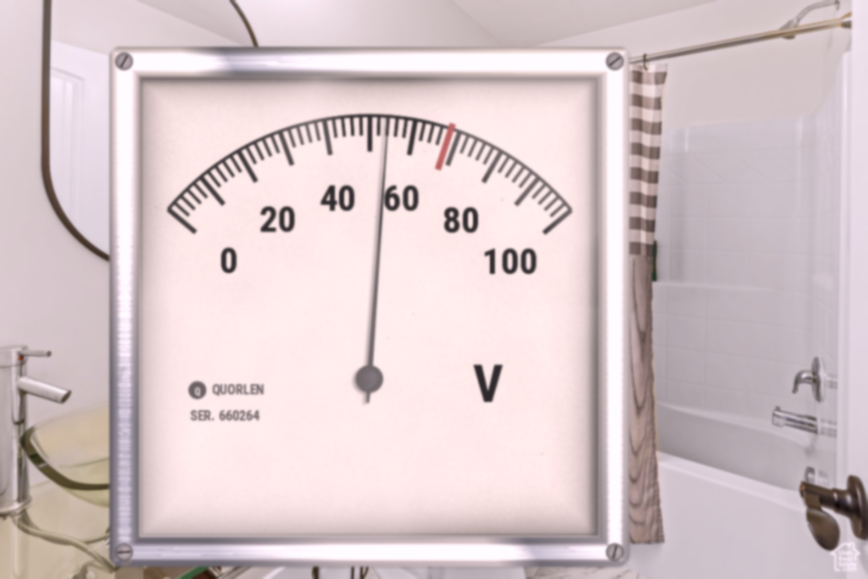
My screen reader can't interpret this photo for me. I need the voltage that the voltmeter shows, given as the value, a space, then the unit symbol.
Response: 54 V
